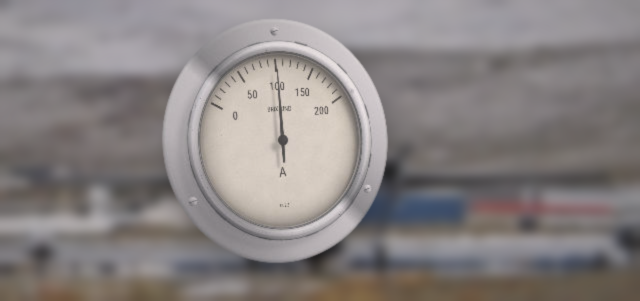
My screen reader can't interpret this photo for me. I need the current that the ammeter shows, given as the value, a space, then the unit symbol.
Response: 100 A
